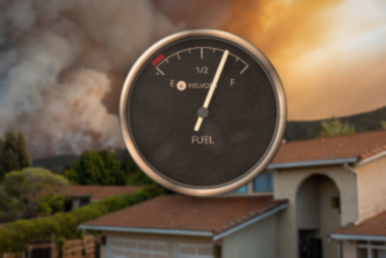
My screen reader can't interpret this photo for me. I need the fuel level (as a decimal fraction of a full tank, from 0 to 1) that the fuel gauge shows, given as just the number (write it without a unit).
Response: 0.75
